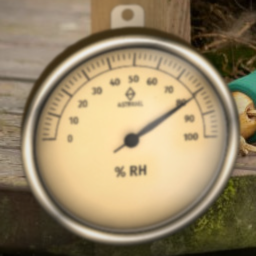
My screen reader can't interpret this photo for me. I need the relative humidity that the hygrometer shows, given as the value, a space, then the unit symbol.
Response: 80 %
